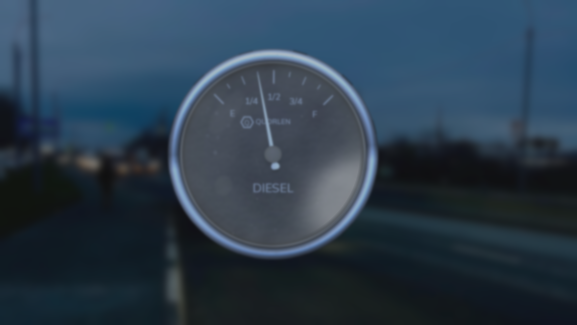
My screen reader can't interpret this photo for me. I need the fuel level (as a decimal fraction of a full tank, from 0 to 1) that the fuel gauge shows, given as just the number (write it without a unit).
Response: 0.375
